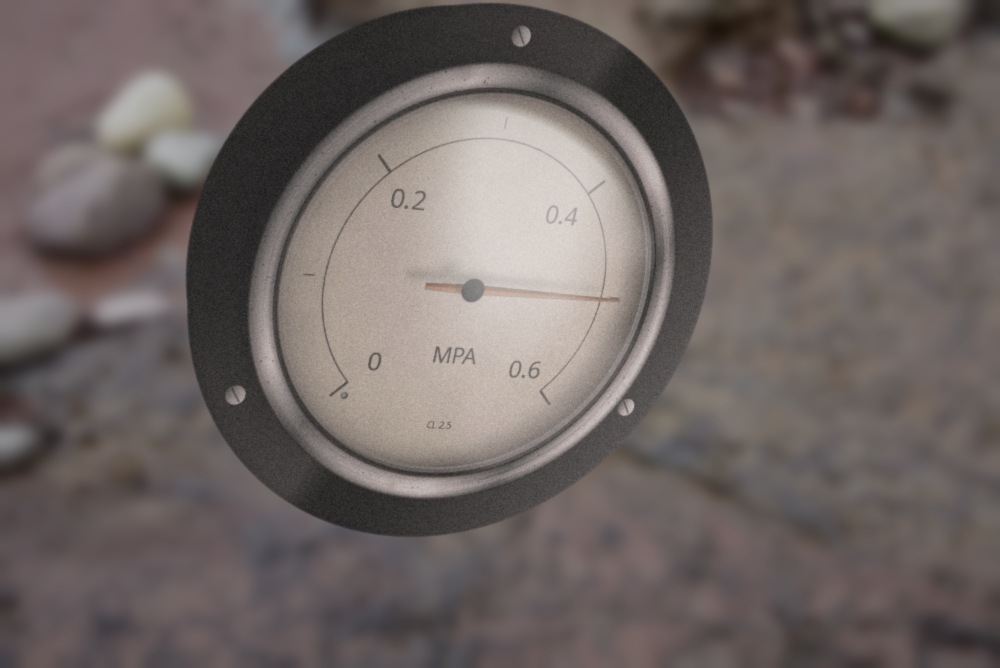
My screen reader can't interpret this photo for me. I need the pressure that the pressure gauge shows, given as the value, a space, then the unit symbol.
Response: 0.5 MPa
